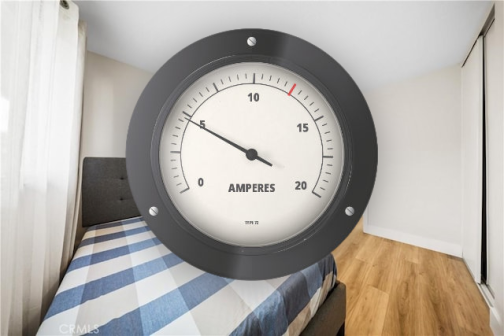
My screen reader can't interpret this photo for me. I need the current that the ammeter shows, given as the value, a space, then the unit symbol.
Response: 4.75 A
